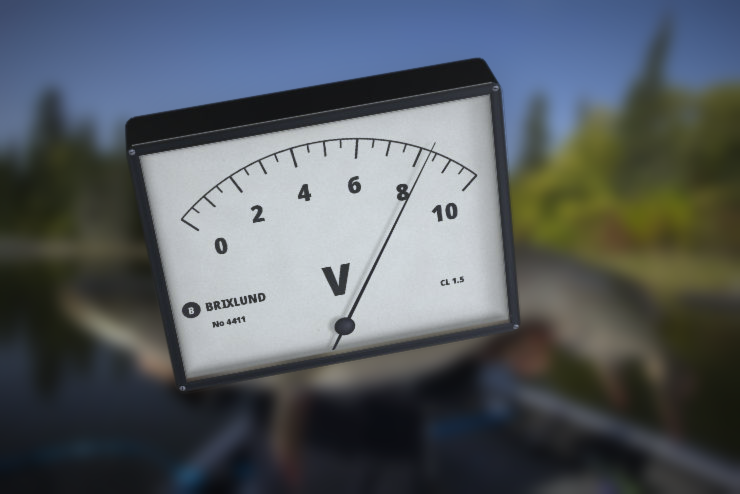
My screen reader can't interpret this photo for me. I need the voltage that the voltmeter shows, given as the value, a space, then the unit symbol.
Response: 8.25 V
